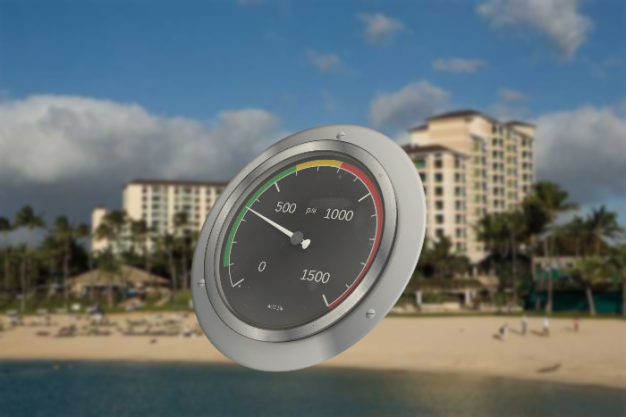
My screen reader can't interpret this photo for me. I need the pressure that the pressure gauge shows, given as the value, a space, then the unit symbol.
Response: 350 psi
